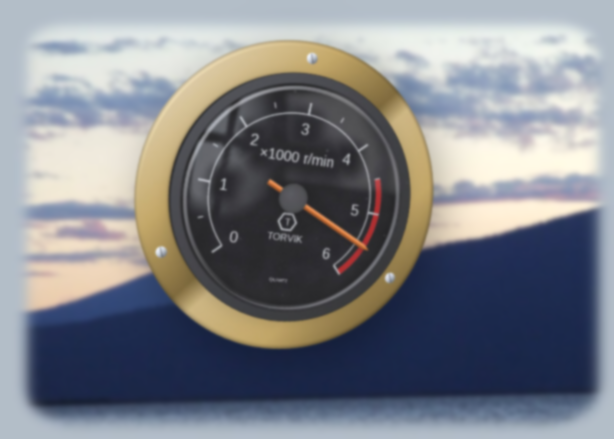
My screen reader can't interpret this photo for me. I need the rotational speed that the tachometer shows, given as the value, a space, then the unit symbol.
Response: 5500 rpm
